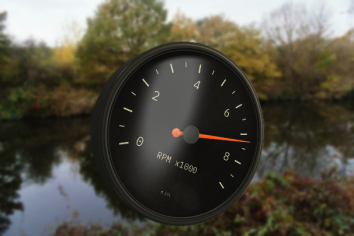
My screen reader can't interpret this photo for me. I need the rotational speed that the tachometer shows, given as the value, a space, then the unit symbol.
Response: 7250 rpm
